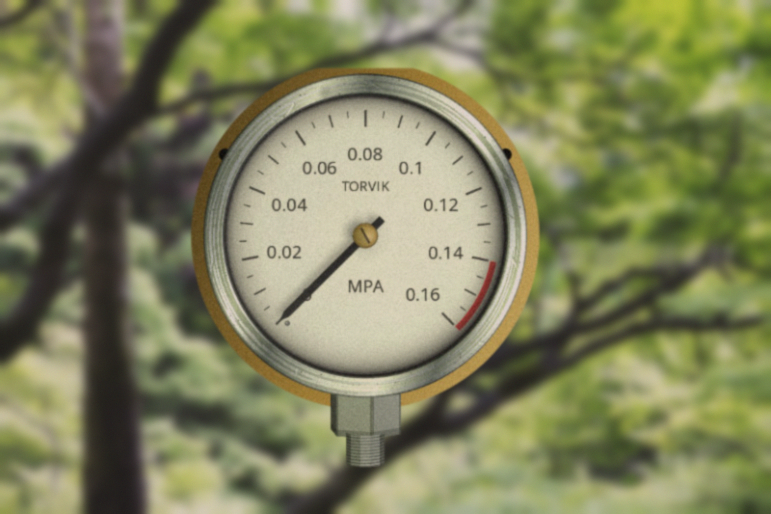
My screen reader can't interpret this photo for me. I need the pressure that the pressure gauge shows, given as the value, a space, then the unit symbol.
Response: 0 MPa
